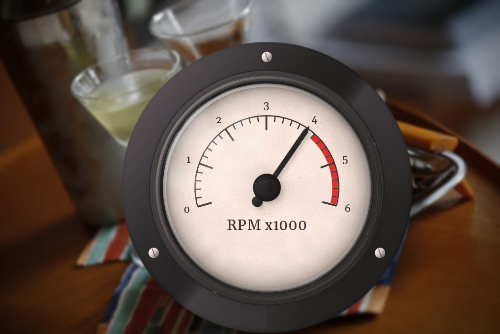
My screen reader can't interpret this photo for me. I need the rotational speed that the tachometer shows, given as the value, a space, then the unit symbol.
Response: 4000 rpm
